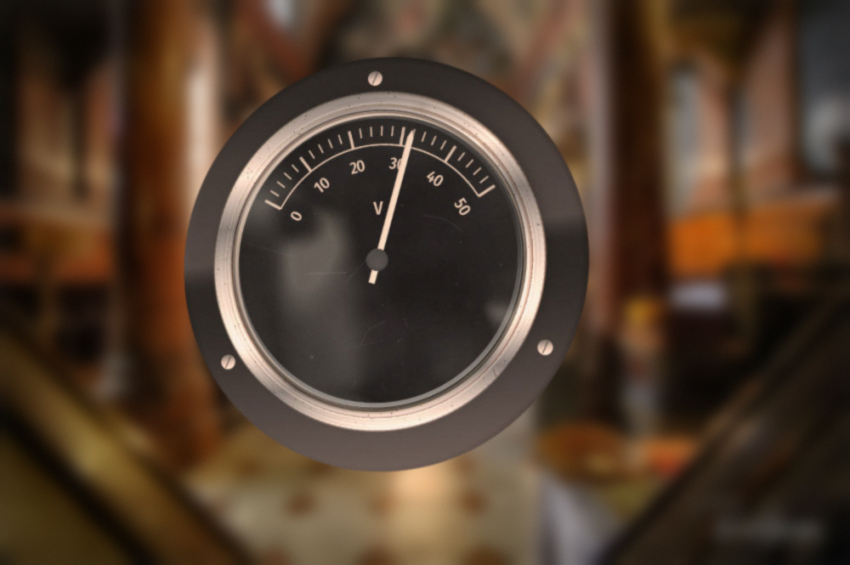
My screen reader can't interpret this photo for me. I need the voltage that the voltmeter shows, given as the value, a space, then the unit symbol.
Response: 32 V
